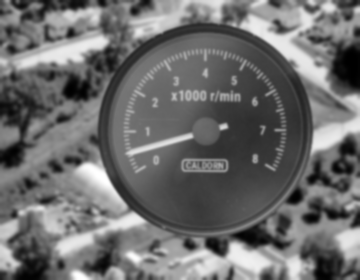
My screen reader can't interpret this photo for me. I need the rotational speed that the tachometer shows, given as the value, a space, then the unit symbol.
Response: 500 rpm
